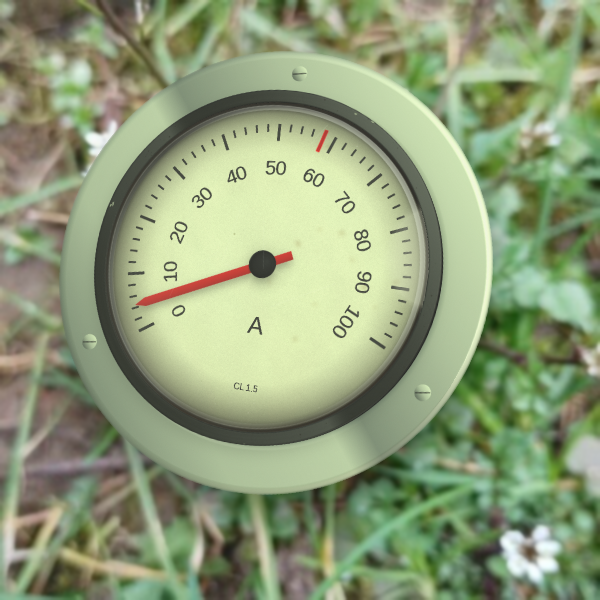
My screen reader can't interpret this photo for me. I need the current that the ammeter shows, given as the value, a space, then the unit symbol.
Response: 4 A
